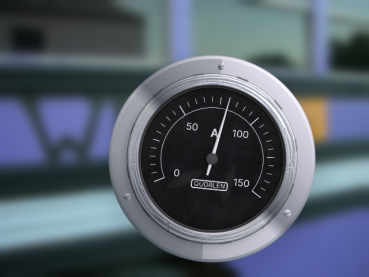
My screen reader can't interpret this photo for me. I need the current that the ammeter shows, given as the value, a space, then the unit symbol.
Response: 80 A
